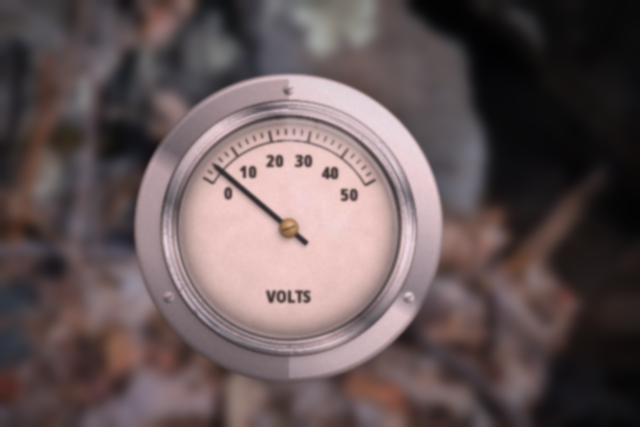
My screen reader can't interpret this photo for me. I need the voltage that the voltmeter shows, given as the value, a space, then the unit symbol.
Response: 4 V
